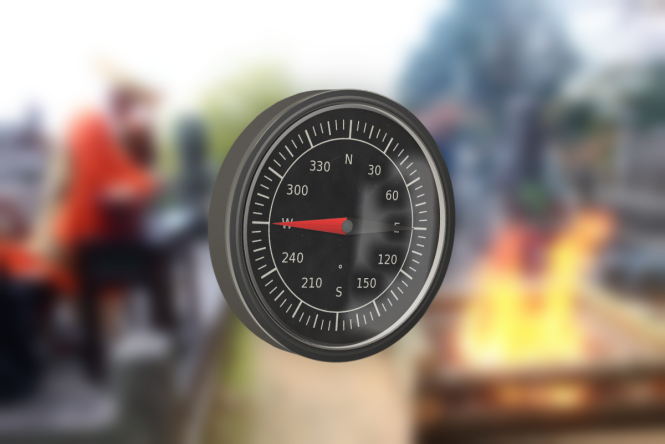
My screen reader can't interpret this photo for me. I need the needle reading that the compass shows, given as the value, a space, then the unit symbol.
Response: 270 °
